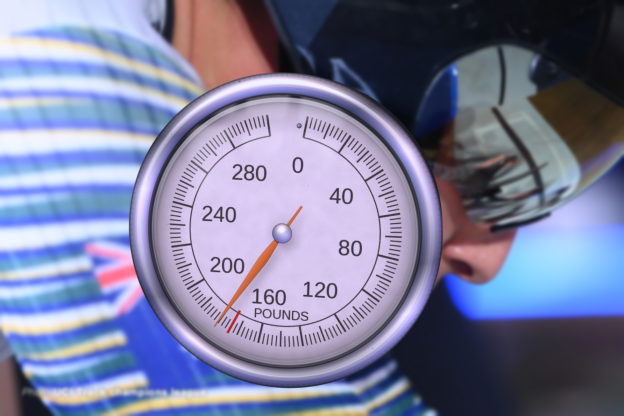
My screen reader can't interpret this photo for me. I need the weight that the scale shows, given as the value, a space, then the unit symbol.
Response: 180 lb
